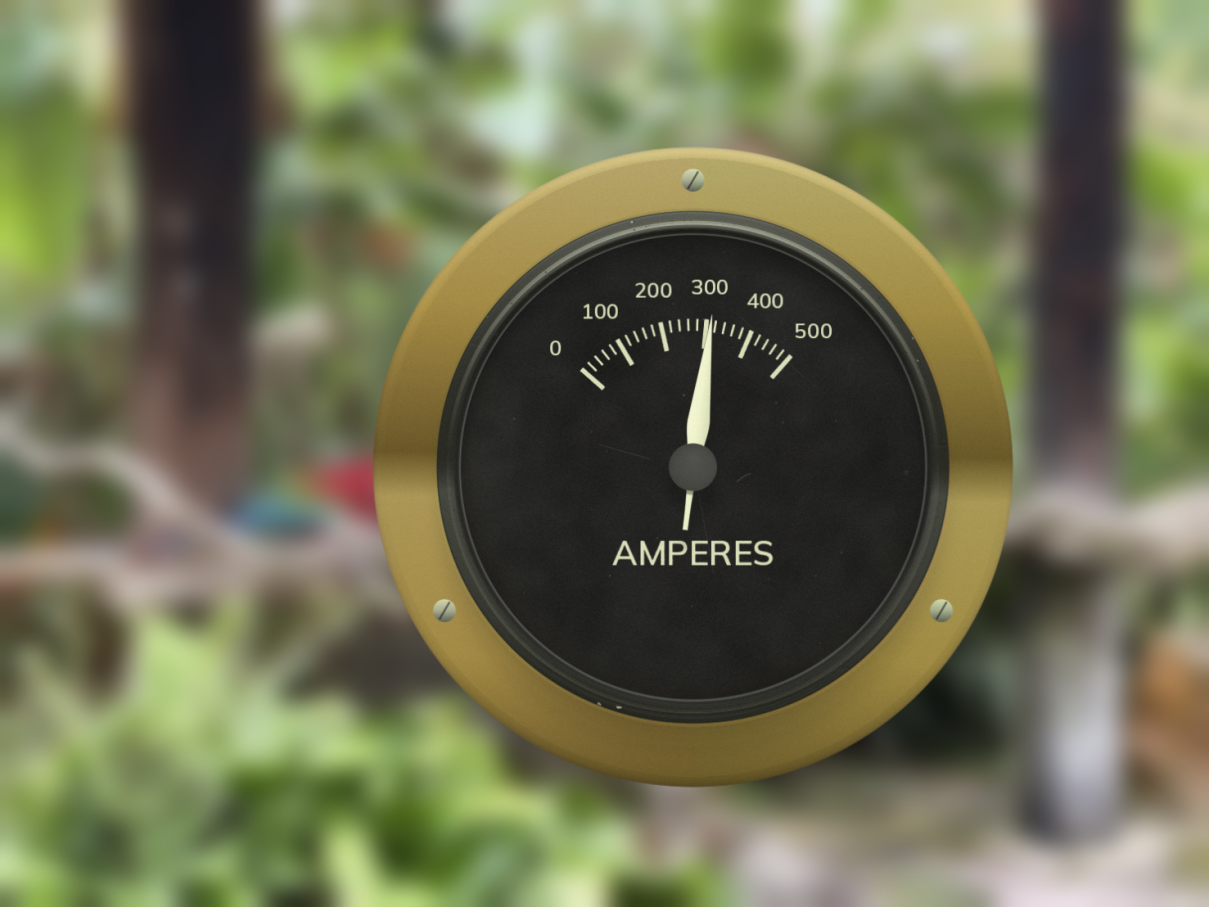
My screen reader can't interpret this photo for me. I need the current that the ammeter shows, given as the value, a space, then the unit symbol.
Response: 310 A
